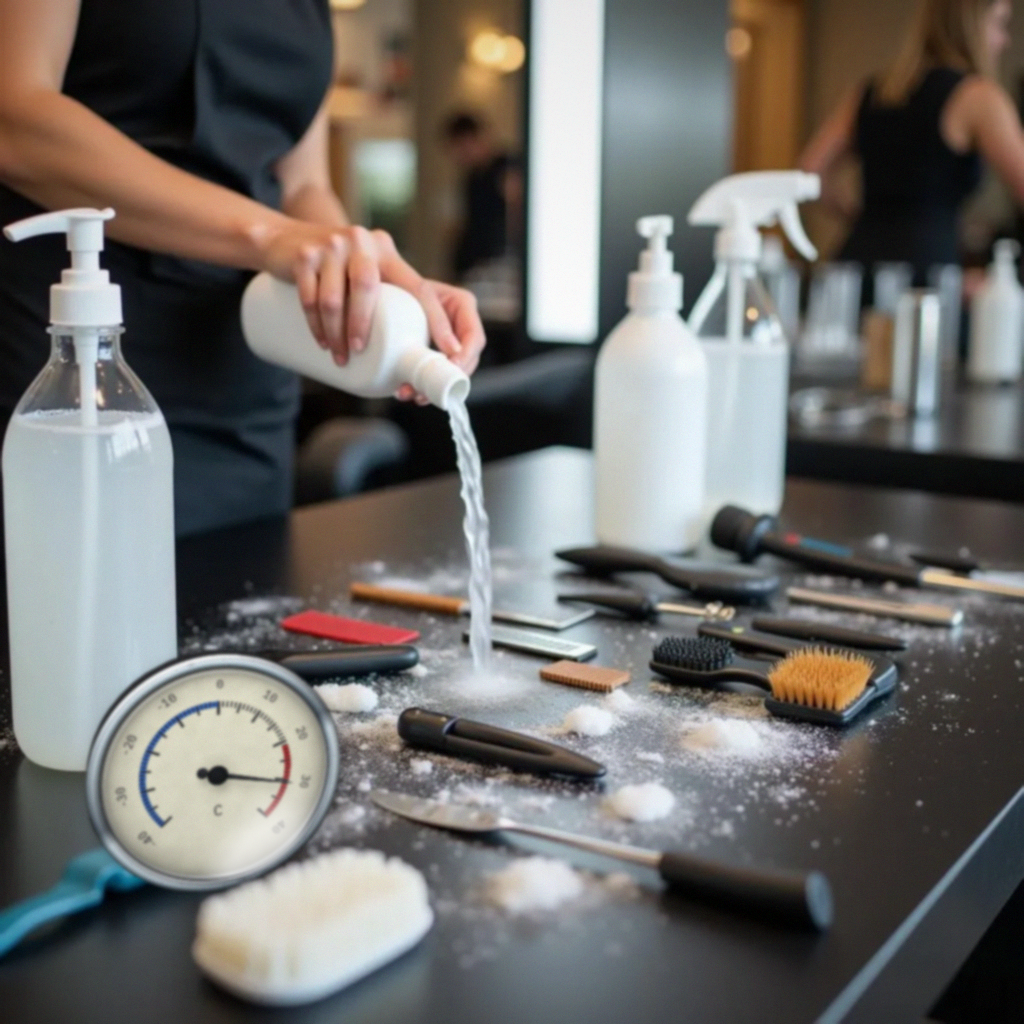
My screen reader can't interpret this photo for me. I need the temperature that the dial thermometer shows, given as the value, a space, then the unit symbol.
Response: 30 °C
